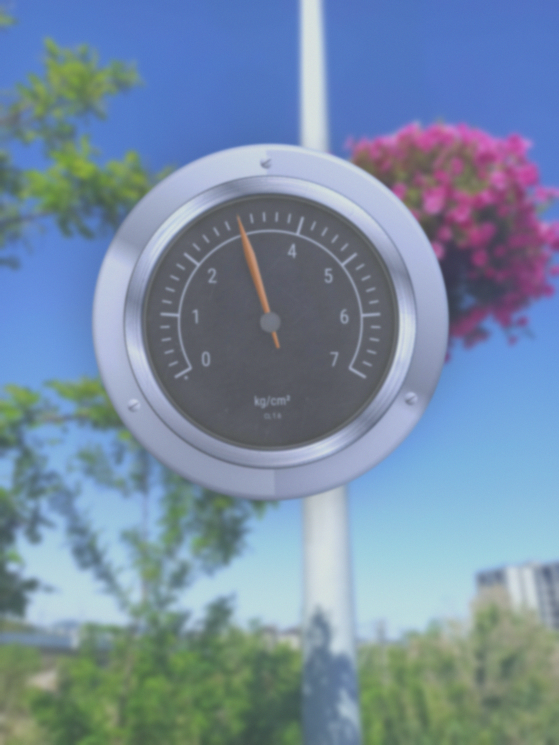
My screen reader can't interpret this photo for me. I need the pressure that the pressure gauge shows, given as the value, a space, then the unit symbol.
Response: 3 kg/cm²
